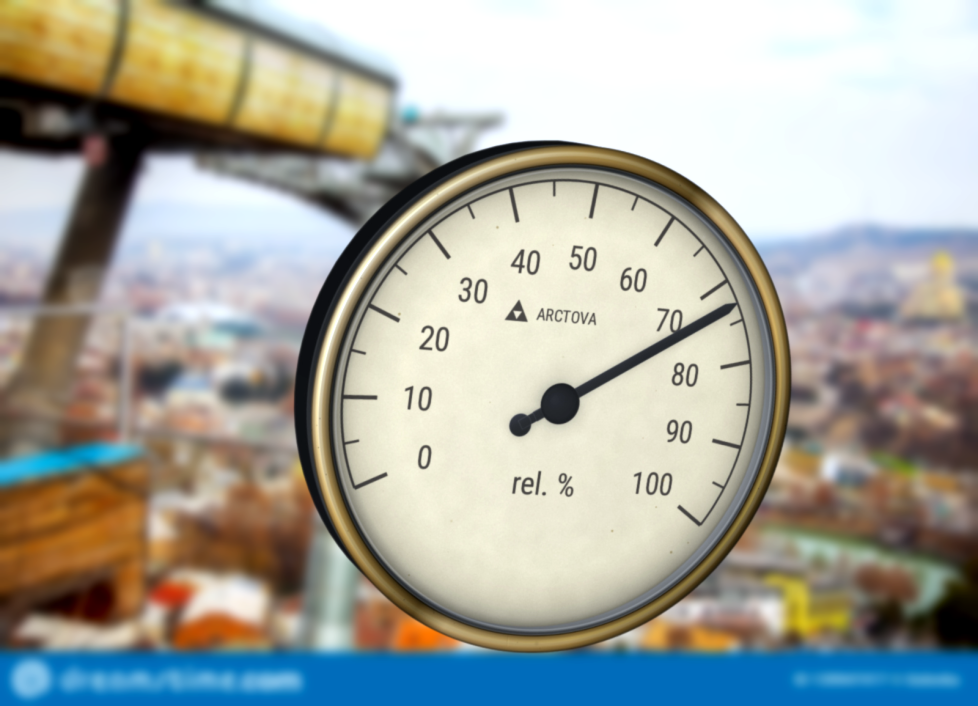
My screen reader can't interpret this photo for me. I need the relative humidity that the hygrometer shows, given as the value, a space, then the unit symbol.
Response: 72.5 %
